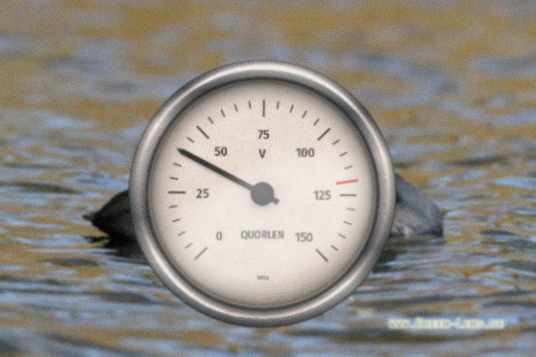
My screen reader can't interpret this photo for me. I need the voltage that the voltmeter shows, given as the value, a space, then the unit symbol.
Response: 40 V
